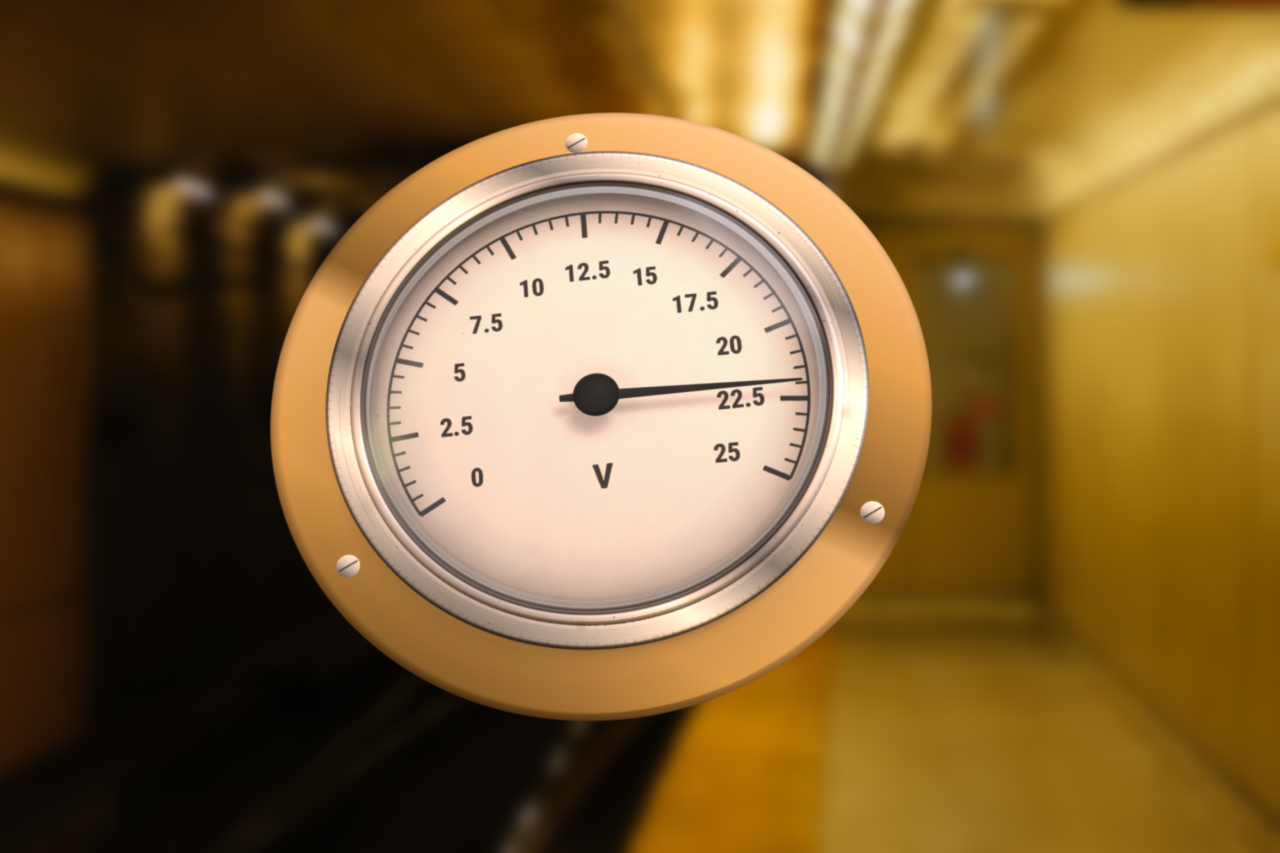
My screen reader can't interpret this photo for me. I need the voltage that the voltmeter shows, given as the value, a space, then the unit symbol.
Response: 22 V
